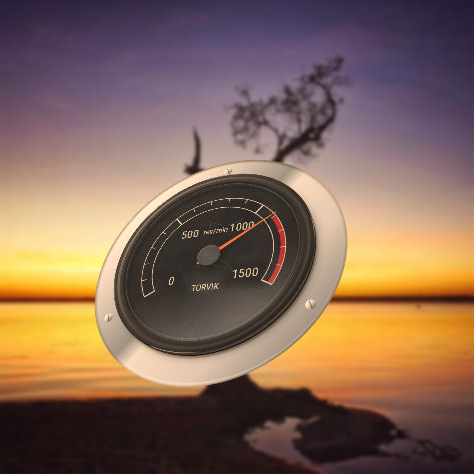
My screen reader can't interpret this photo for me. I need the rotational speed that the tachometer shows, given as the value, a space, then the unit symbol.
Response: 1100 rpm
